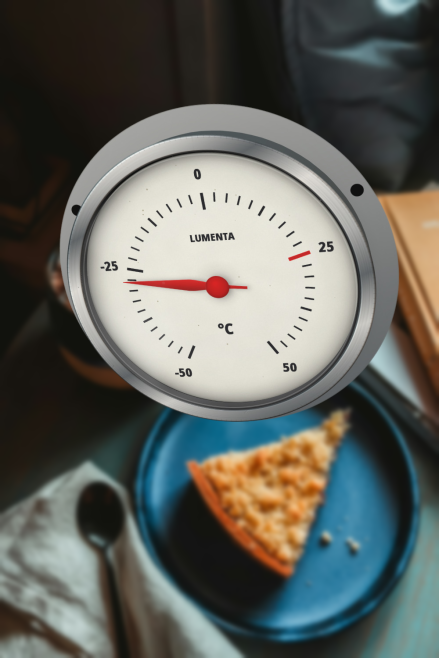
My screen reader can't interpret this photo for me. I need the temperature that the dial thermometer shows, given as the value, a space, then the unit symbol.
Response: -27.5 °C
